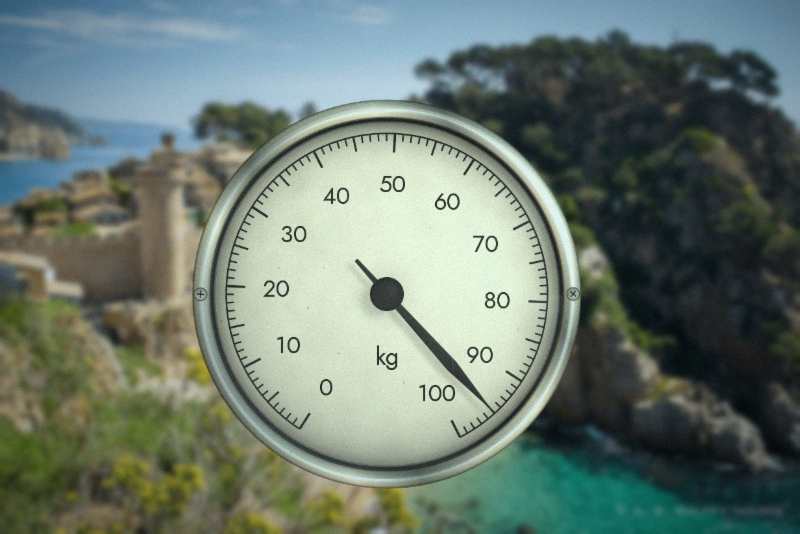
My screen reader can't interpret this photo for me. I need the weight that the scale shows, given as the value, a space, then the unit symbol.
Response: 95 kg
